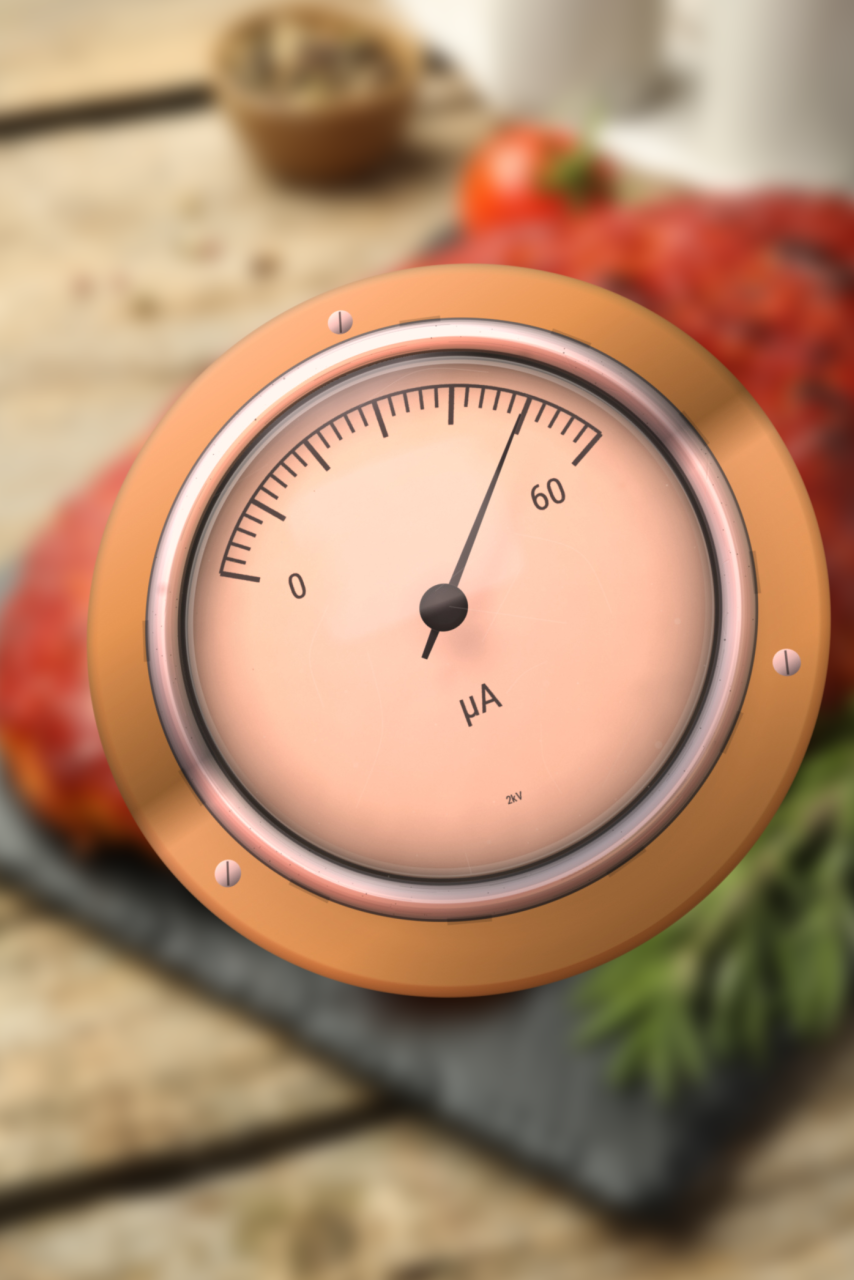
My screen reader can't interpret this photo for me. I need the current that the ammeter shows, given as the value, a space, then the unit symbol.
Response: 50 µA
